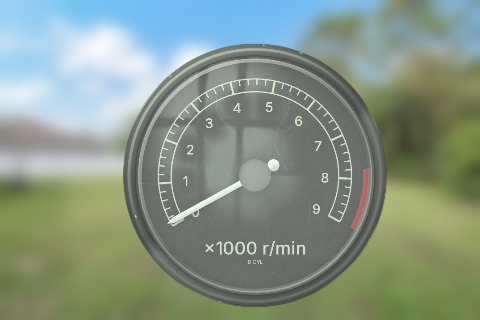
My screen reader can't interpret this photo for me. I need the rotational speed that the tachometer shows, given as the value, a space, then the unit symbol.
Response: 100 rpm
